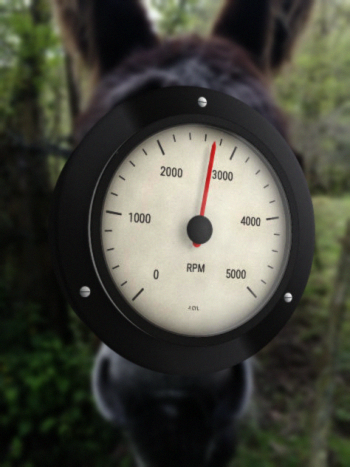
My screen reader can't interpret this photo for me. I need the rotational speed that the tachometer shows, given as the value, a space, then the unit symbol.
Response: 2700 rpm
